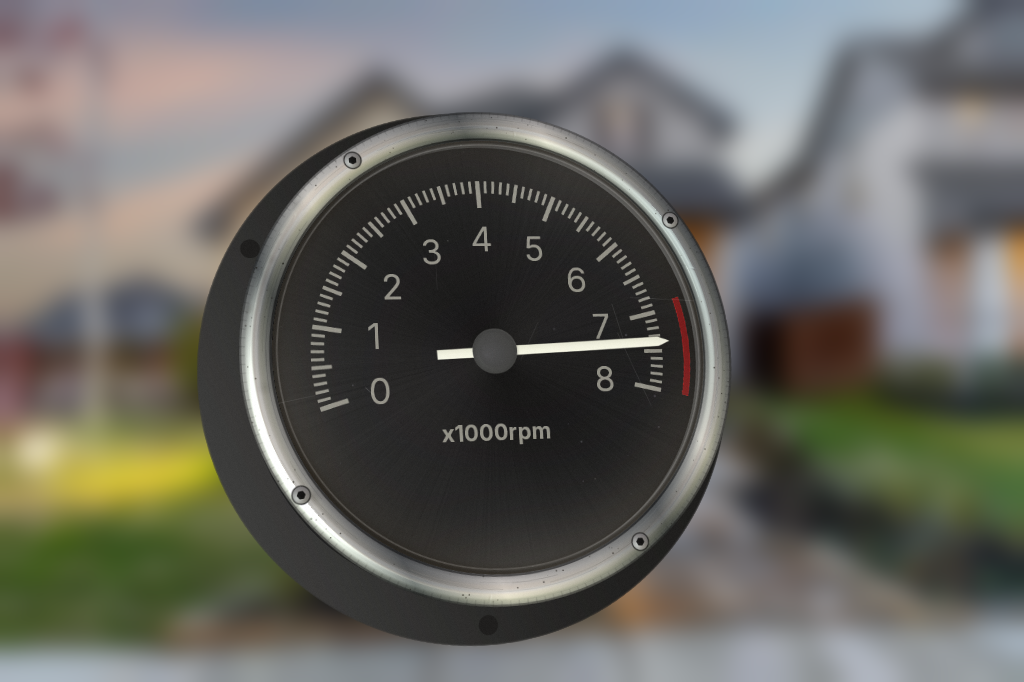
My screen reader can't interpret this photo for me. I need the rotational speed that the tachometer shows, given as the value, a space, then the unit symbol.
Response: 7400 rpm
